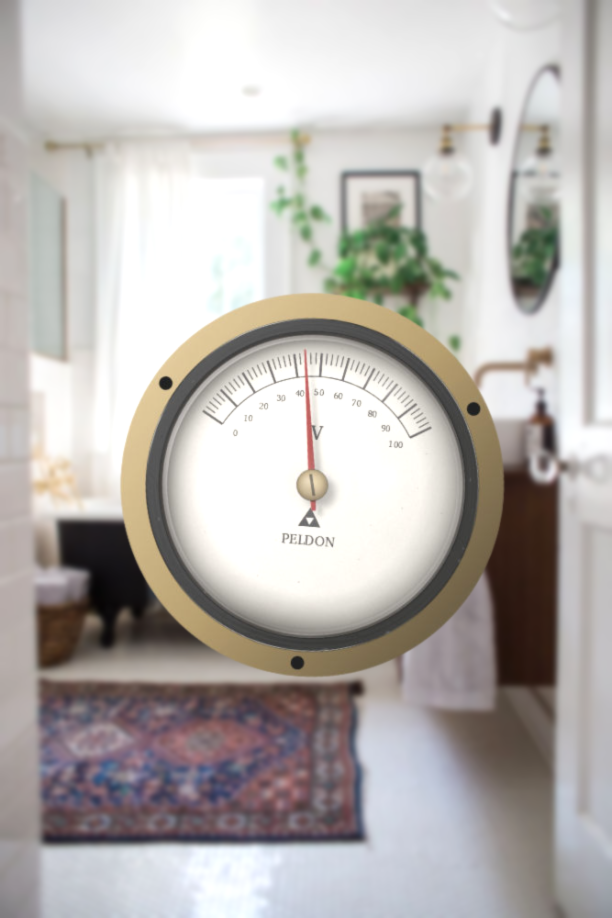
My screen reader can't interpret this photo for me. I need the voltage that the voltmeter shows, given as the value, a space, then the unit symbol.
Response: 44 V
